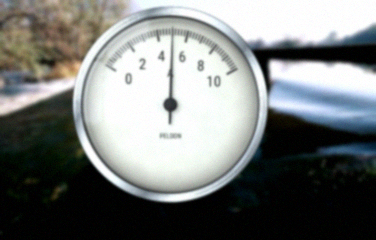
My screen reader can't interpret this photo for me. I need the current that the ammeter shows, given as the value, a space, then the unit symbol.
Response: 5 A
